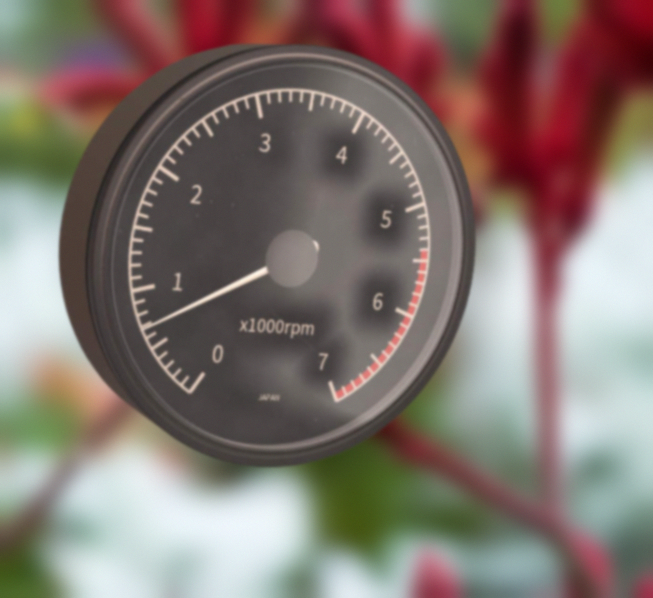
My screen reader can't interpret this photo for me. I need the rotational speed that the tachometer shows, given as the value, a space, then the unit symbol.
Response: 700 rpm
